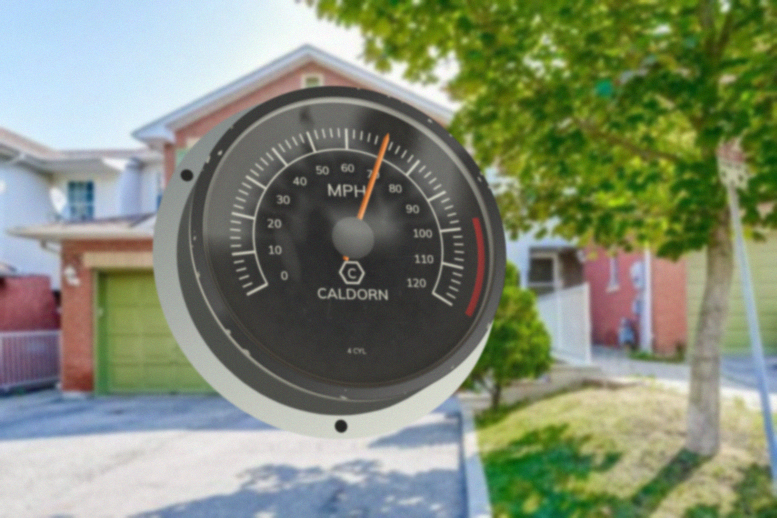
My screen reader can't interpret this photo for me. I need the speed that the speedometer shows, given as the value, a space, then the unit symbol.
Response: 70 mph
